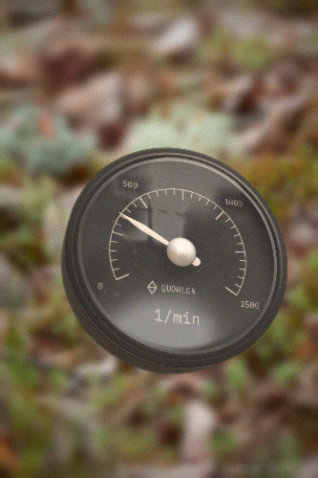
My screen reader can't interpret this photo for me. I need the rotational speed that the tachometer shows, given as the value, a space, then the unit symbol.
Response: 350 rpm
